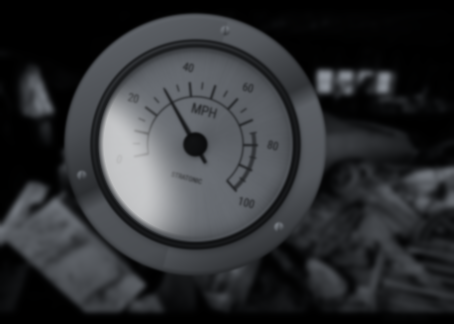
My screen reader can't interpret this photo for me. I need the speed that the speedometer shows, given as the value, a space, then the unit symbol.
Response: 30 mph
